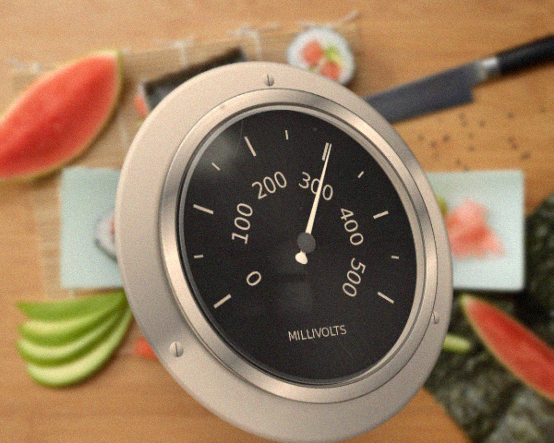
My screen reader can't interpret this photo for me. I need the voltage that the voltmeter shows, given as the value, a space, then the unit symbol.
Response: 300 mV
